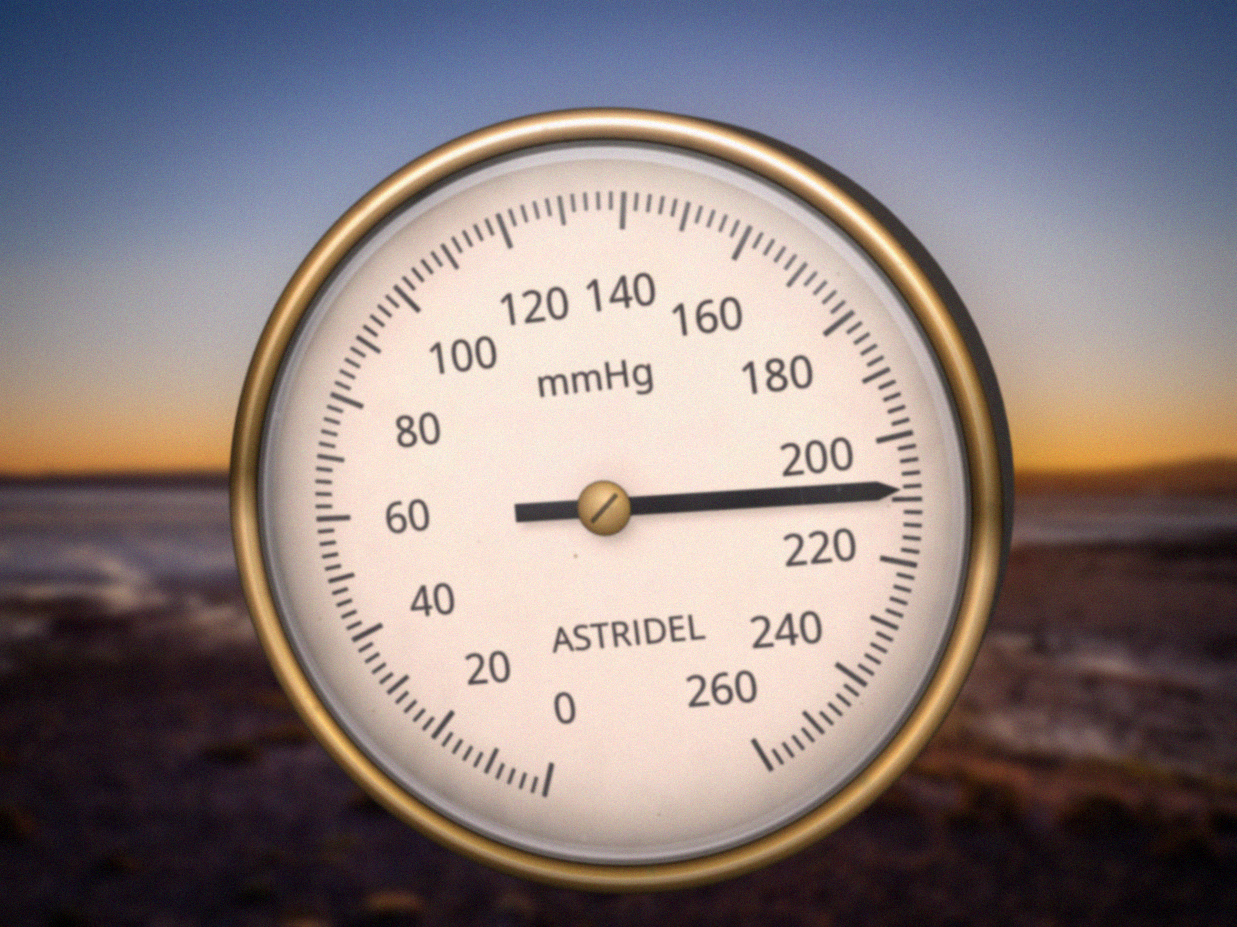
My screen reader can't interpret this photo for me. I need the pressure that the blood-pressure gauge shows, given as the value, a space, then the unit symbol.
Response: 208 mmHg
